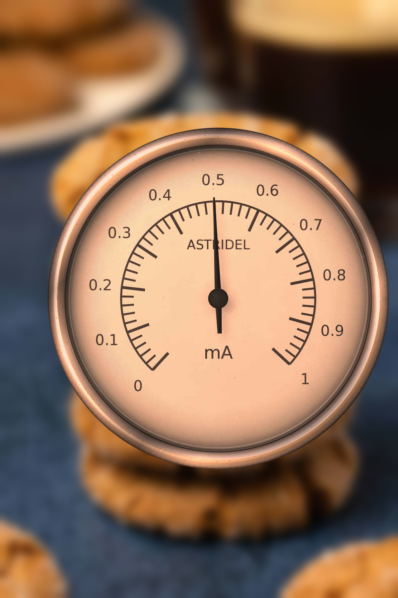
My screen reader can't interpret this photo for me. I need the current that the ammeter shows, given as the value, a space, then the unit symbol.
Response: 0.5 mA
